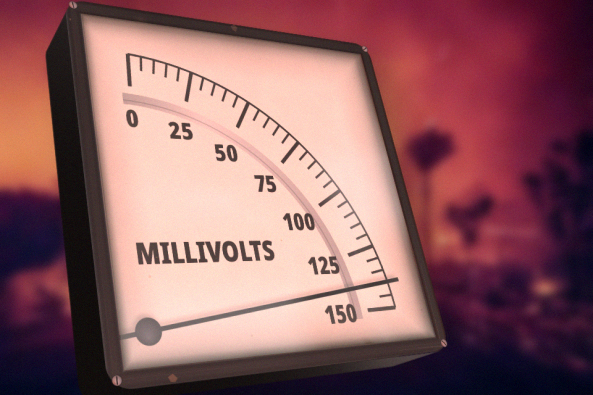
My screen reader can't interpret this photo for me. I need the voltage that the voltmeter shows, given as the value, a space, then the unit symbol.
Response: 140 mV
